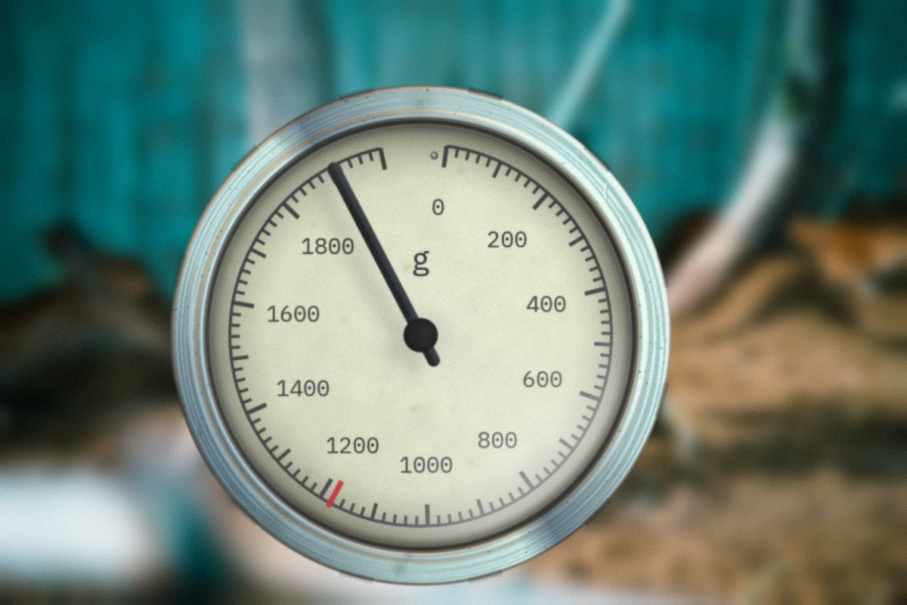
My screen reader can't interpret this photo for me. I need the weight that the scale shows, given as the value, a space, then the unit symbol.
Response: 1910 g
